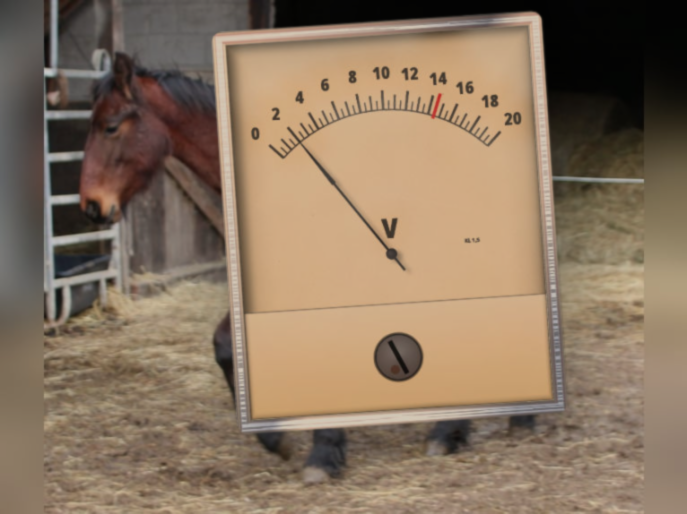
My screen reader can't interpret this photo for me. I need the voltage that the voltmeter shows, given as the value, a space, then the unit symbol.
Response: 2 V
